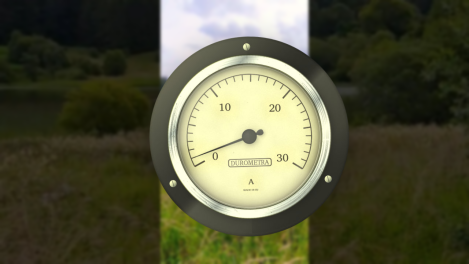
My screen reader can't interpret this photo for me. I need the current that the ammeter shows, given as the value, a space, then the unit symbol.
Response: 1 A
